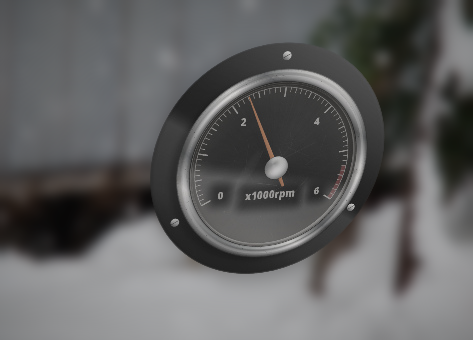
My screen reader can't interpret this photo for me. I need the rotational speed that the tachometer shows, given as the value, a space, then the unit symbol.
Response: 2300 rpm
